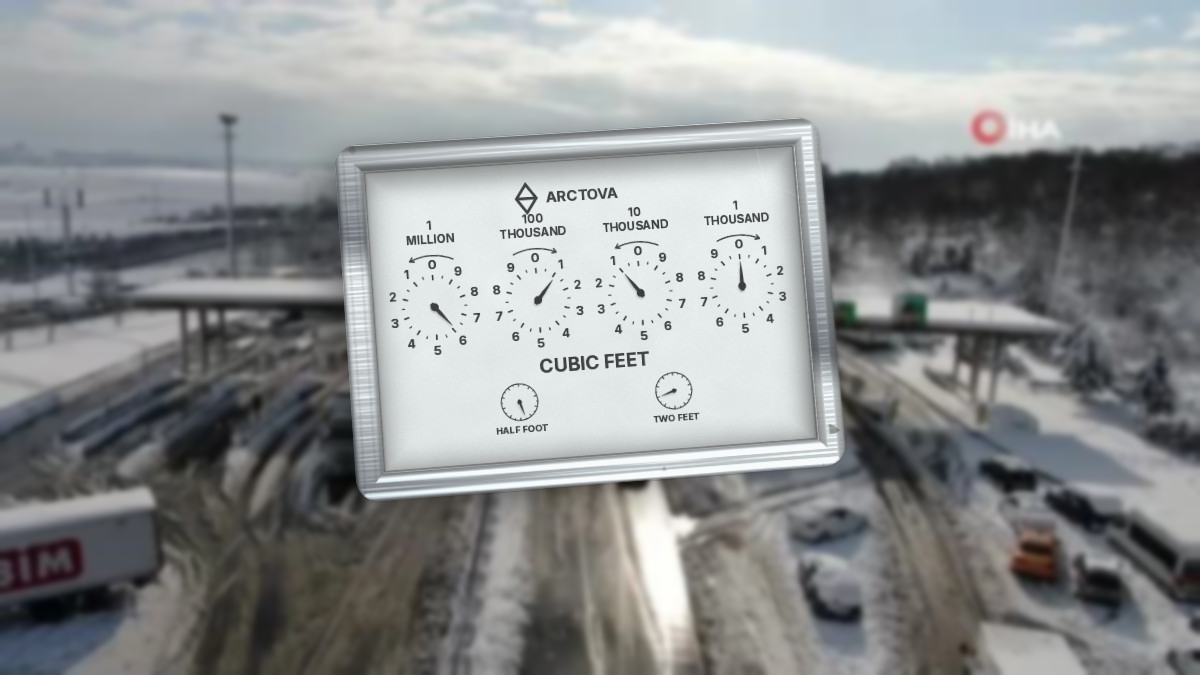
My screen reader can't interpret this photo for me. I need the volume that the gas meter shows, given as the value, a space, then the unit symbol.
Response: 611000 ft³
